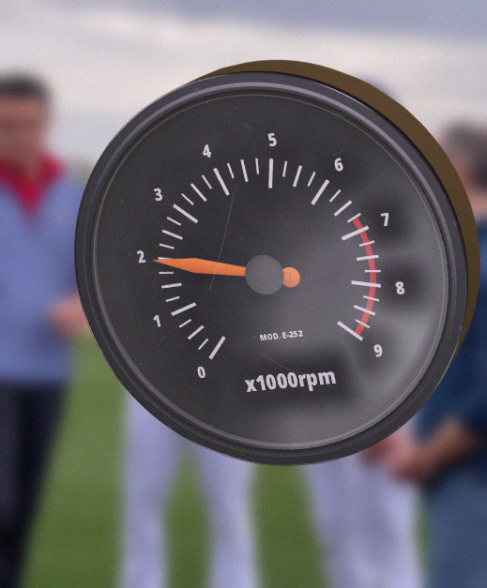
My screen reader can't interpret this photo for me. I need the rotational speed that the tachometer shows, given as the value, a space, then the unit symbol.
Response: 2000 rpm
